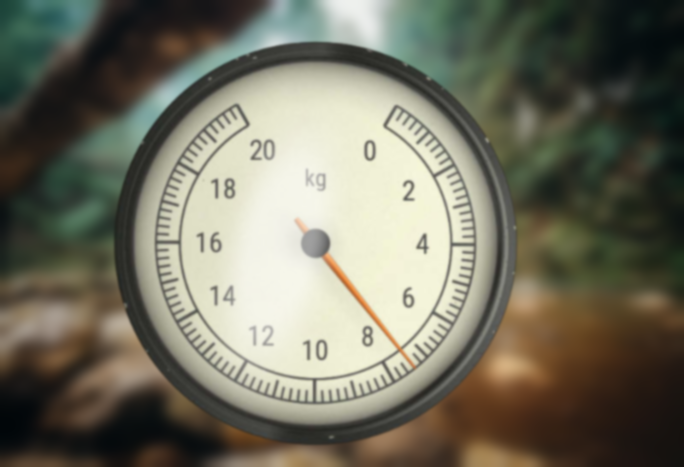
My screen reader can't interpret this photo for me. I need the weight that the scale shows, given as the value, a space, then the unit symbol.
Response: 7.4 kg
